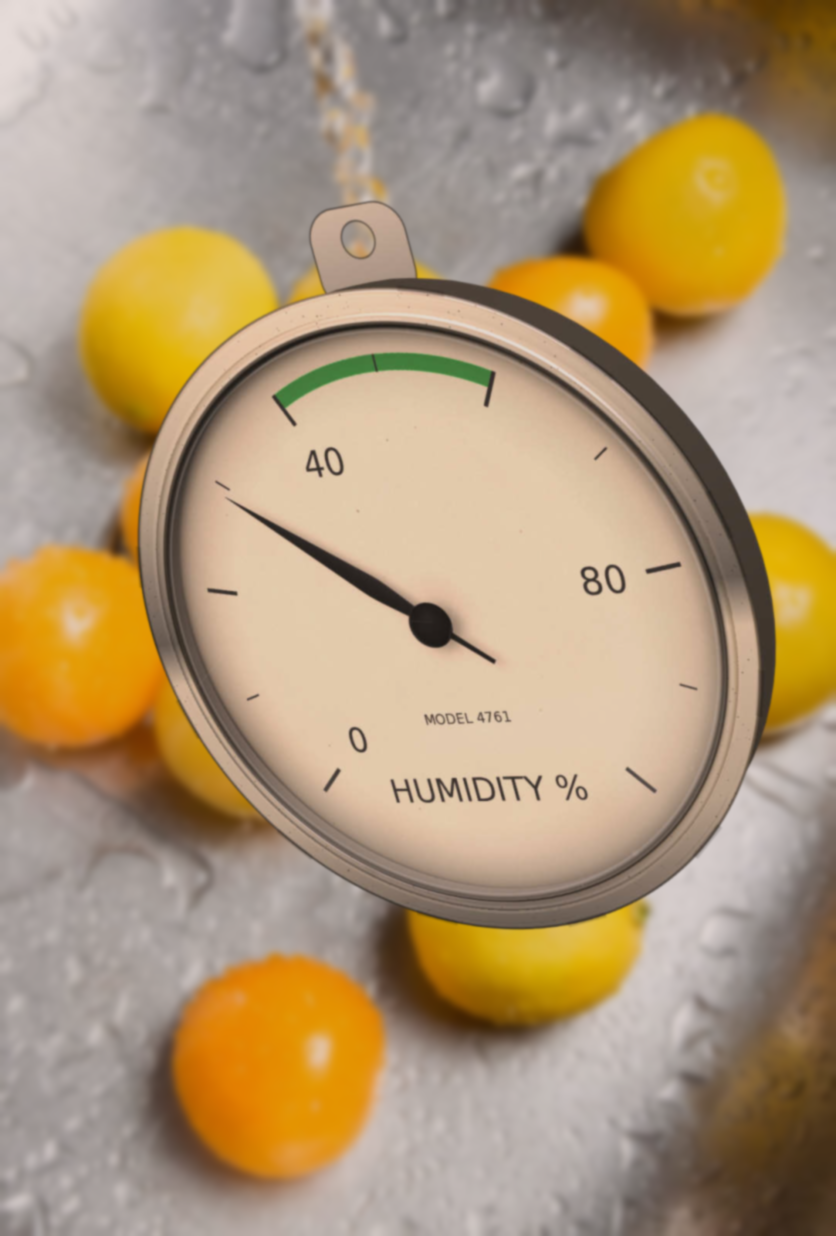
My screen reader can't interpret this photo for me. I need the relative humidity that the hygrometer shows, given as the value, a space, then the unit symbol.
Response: 30 %
